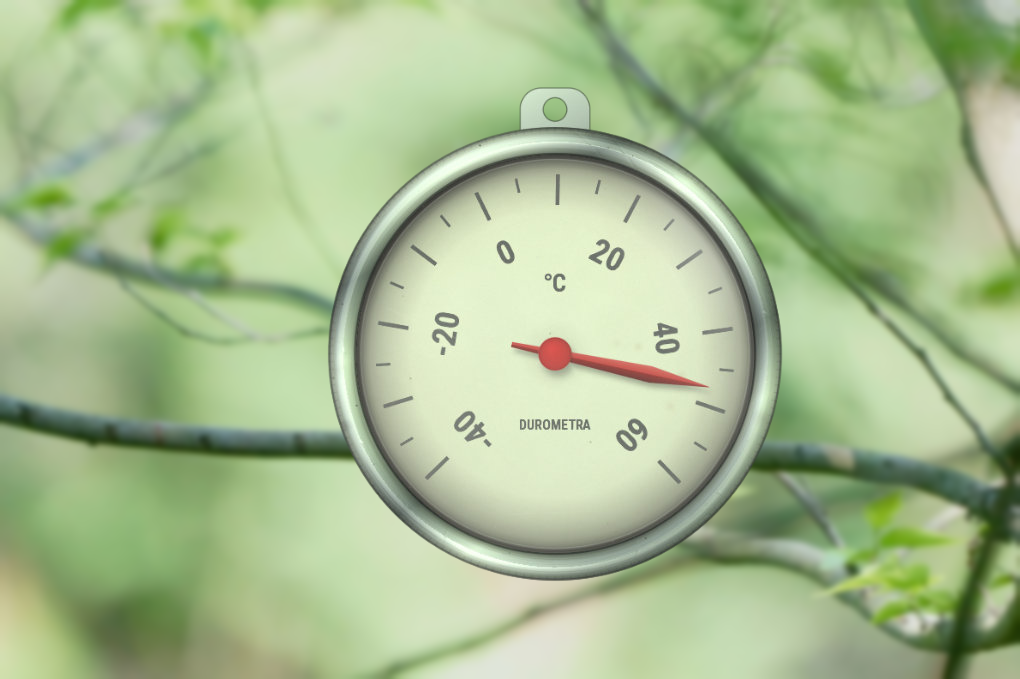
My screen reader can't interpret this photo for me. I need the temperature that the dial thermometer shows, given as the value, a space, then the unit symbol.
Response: 47.5 °C
